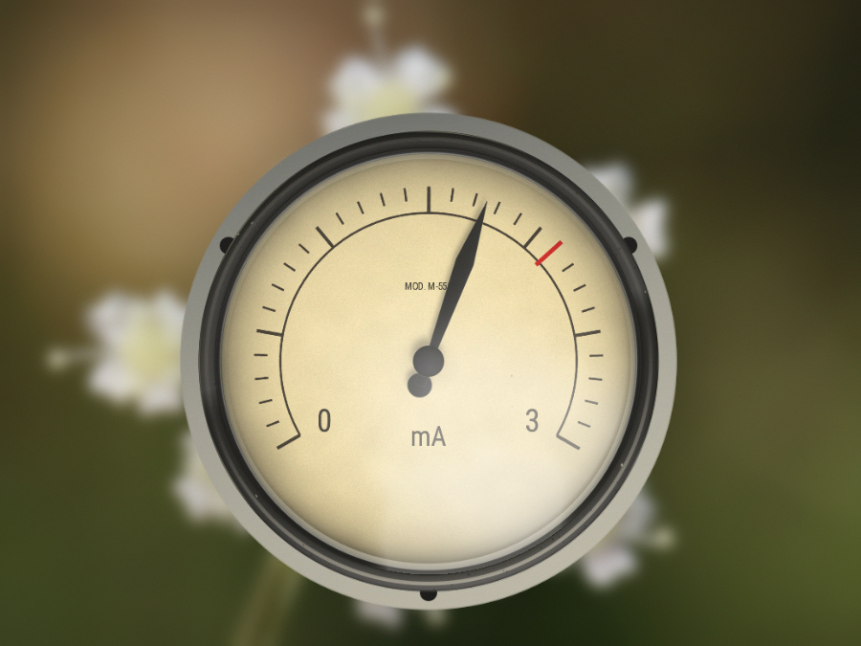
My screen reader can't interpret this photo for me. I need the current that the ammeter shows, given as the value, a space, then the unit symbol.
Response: 1.75 mA
